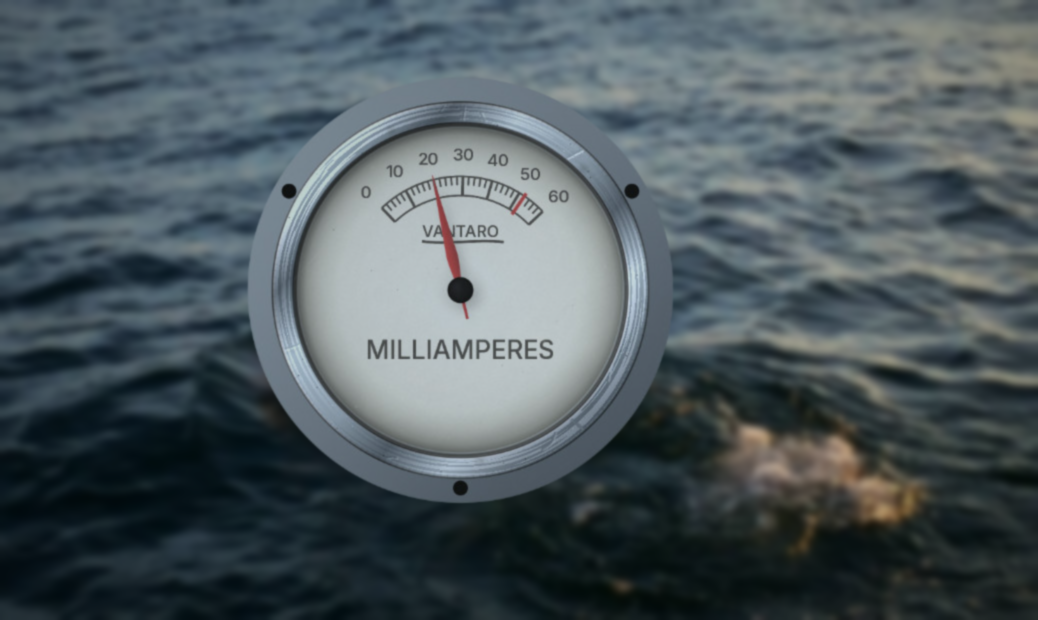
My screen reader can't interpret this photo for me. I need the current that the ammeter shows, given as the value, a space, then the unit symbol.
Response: 20 mA
